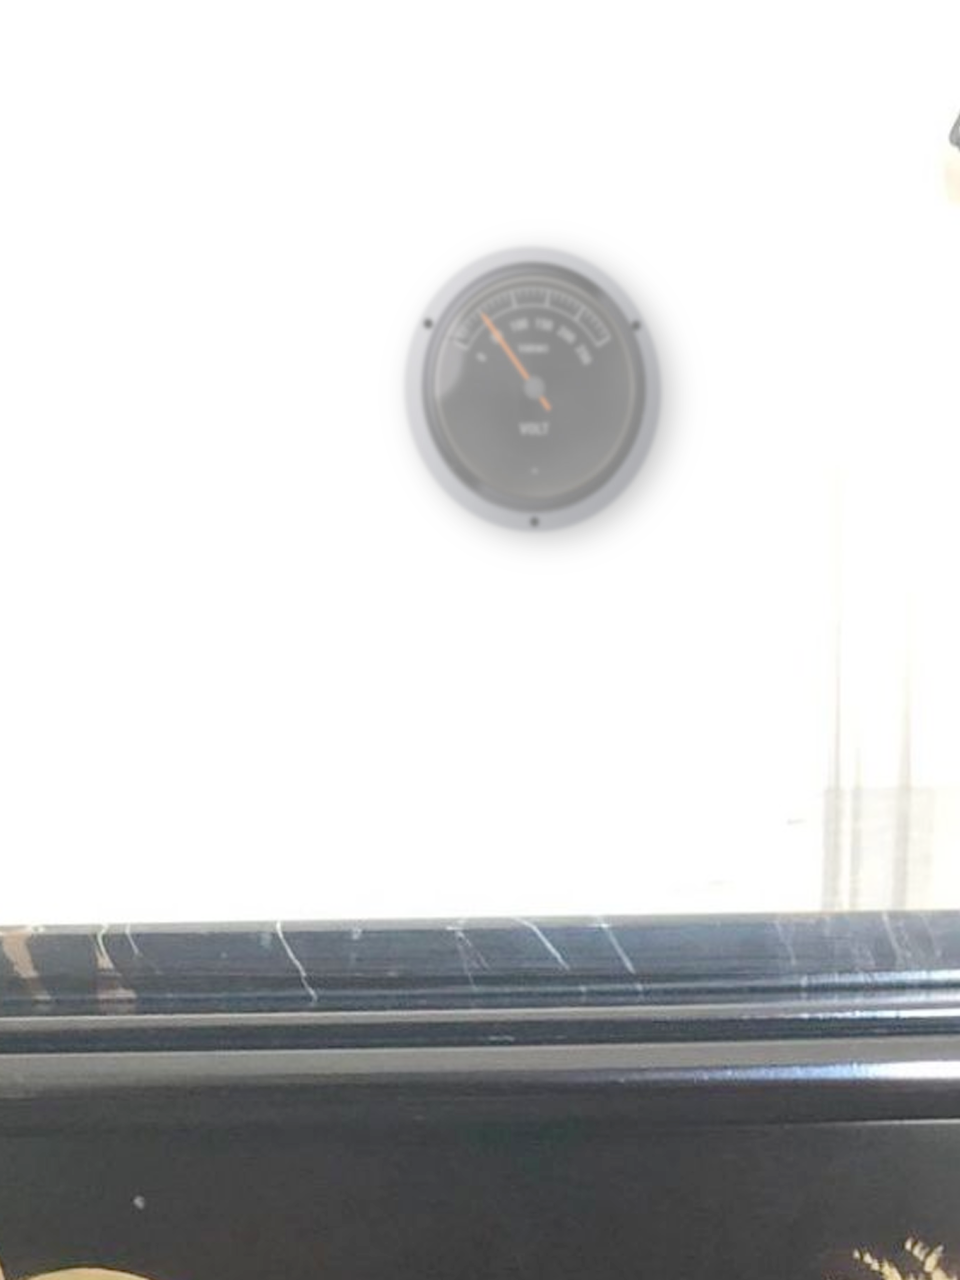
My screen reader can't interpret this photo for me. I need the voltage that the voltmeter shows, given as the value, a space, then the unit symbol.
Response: 50 V
